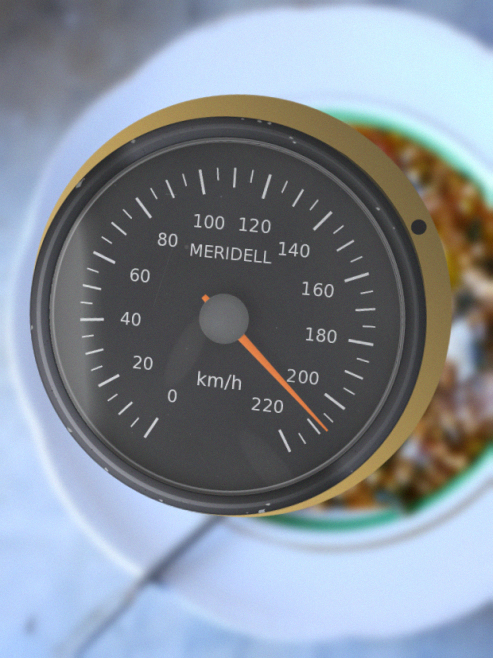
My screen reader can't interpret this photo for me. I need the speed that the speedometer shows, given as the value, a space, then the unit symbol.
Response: 207.5 km/h
